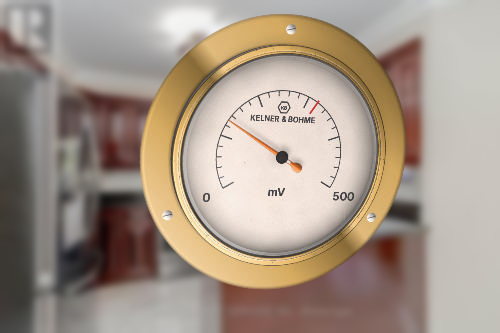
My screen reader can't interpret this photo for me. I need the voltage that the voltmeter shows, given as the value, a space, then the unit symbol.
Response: 130 mV
